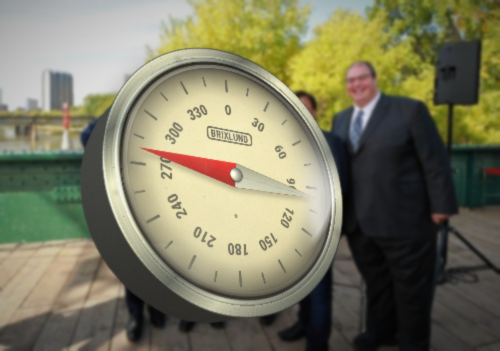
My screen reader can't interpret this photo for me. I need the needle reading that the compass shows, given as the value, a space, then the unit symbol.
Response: 277.5 °
